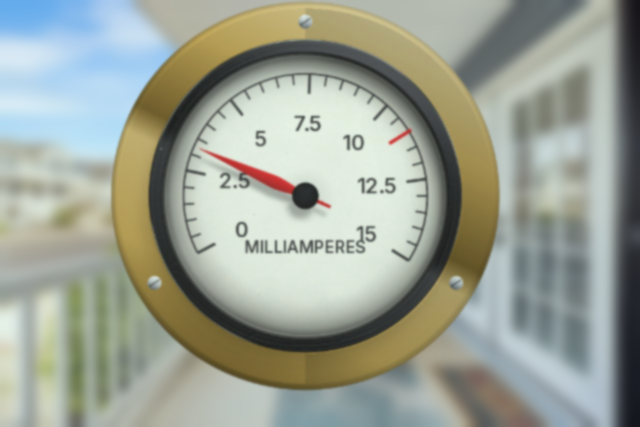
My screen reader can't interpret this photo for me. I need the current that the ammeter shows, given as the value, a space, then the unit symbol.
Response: 3.25 mA
